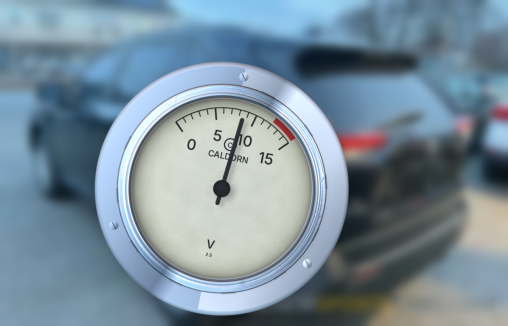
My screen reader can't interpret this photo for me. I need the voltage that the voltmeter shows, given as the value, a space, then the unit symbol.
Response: 8.5 V
